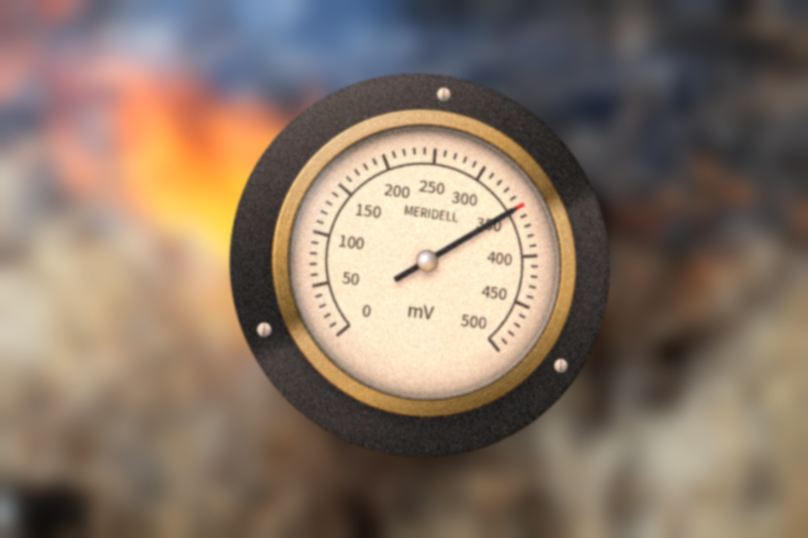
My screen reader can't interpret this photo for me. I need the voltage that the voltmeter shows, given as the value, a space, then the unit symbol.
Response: 350 mV
